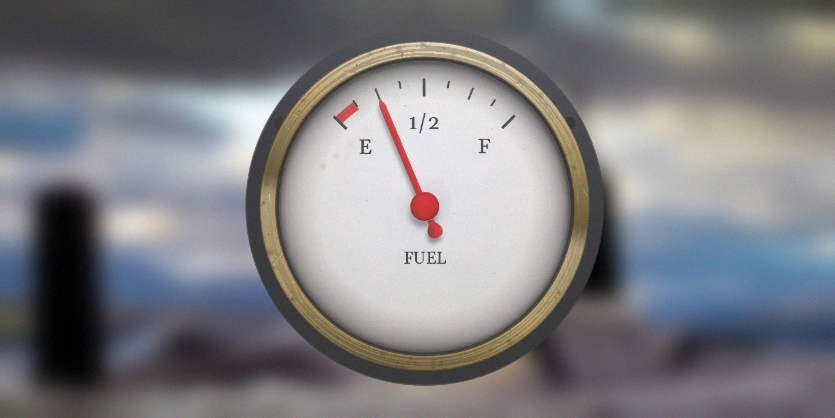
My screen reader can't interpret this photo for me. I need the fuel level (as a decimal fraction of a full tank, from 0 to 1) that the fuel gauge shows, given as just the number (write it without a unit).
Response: 0.25
